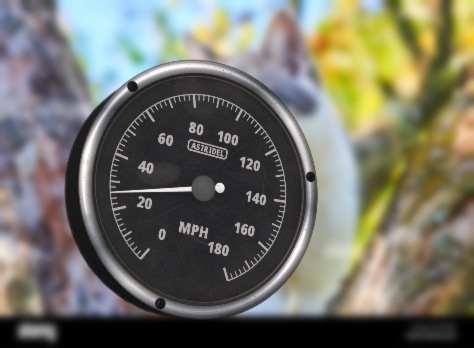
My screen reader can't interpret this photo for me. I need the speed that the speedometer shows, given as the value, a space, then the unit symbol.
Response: 26 mph
